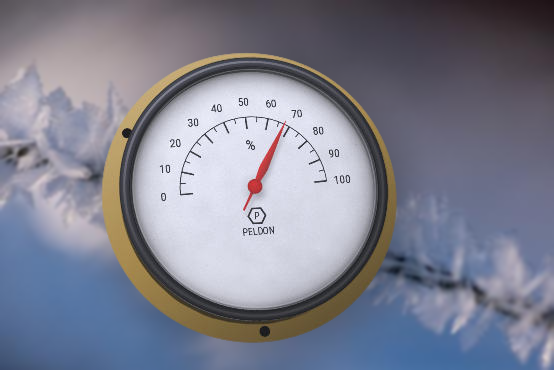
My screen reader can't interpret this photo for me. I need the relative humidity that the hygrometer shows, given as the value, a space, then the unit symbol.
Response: 67.5 %
